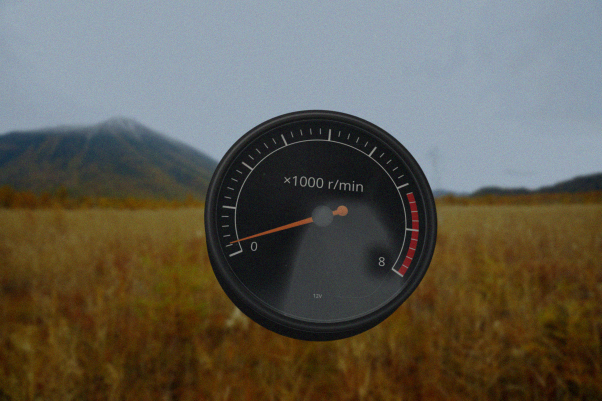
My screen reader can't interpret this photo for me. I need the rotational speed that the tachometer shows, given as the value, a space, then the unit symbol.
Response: 200 rpm
